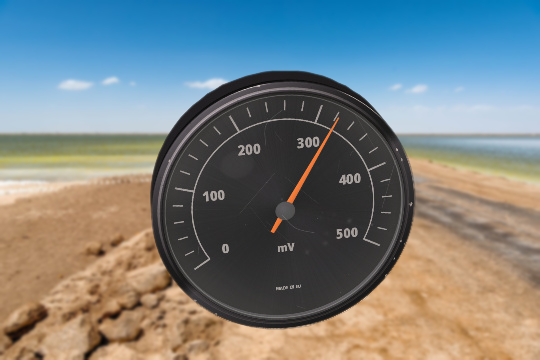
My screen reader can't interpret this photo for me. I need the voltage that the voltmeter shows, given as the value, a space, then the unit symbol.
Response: 320 mV
